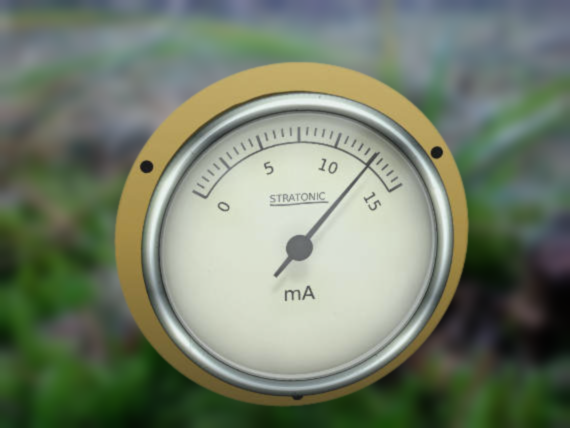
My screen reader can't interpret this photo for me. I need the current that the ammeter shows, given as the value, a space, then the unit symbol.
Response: 12.5 mA
